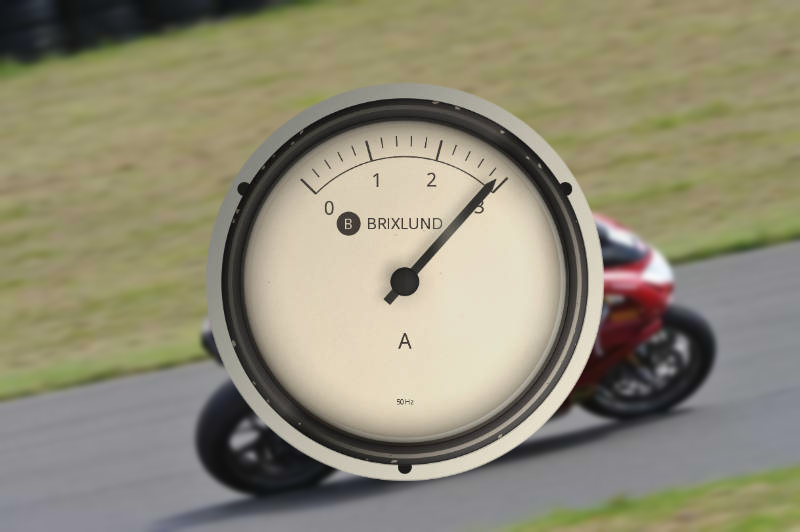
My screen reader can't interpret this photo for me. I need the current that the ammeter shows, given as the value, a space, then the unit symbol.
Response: 2.9 A
